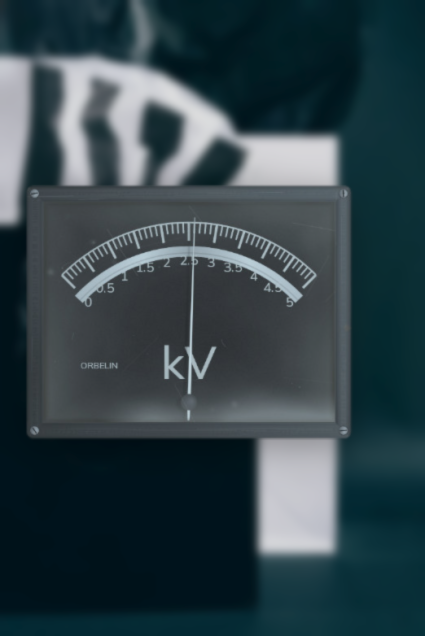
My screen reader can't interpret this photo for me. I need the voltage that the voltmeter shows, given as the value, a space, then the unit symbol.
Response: 2.6 kV
